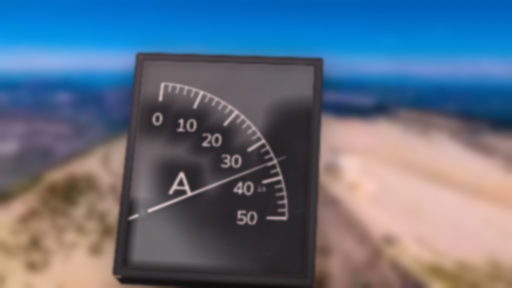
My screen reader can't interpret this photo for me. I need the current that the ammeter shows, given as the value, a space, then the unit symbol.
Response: 36 A
